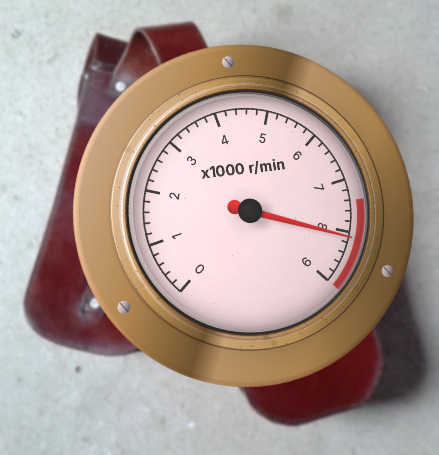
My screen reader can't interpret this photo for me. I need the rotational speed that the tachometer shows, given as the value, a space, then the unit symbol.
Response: 8100 rpm
